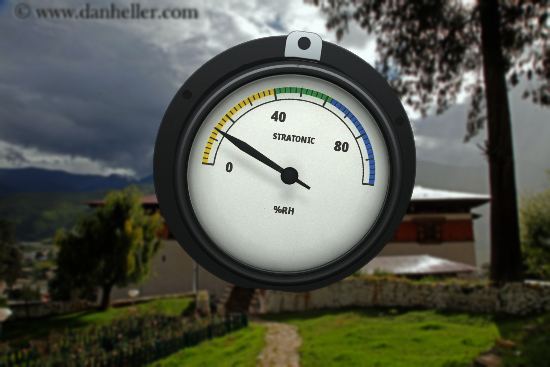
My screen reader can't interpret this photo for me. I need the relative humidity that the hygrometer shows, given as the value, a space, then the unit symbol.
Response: 14 %
